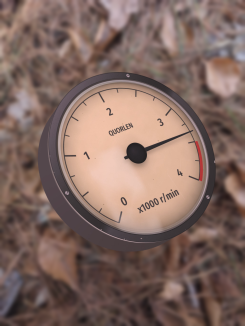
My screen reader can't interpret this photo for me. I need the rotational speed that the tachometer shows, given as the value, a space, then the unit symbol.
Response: 3375 rpm
